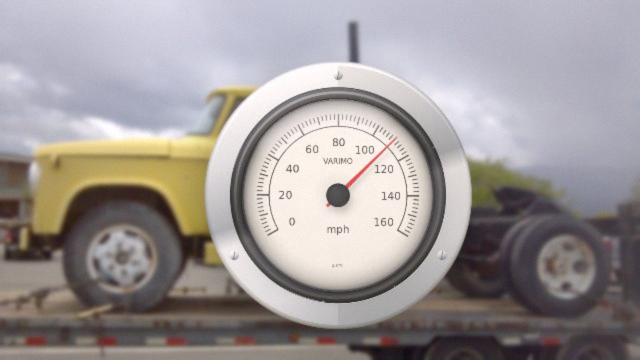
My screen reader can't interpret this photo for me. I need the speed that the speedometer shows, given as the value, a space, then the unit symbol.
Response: 110 mph
